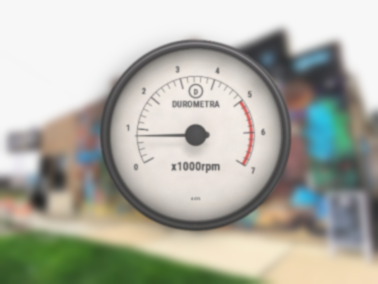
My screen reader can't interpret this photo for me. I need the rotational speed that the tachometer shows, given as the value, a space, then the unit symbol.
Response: 800 rpm
